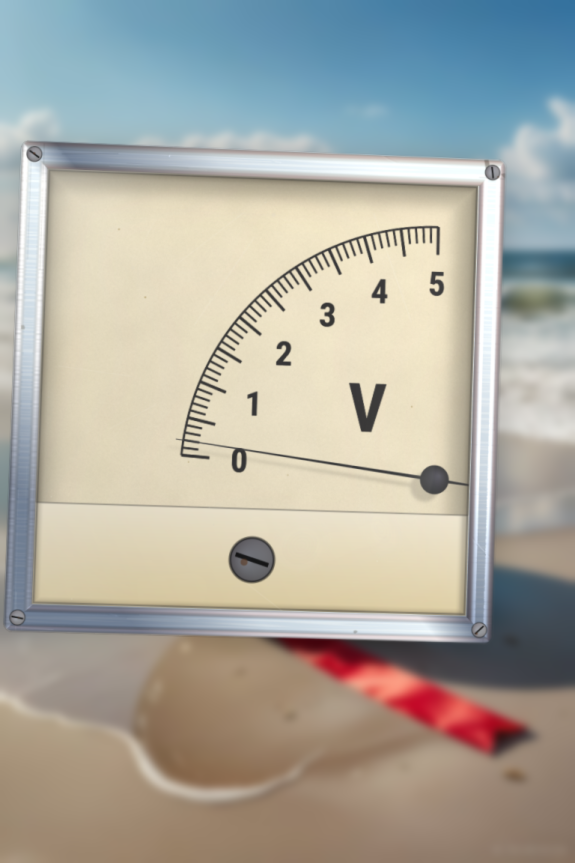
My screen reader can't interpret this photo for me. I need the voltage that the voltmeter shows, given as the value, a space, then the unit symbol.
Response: 0.2 V
